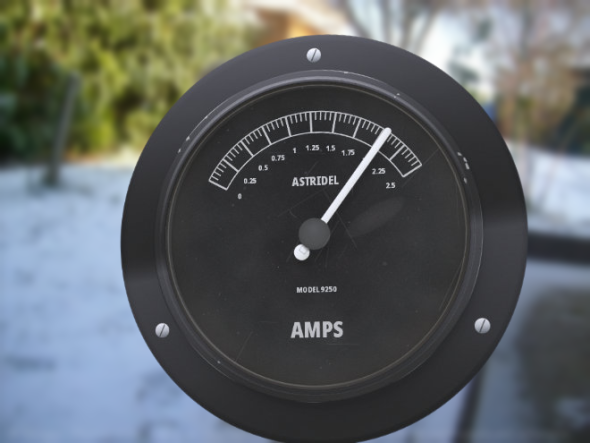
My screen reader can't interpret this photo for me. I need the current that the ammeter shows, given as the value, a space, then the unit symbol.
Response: 2.05 A
